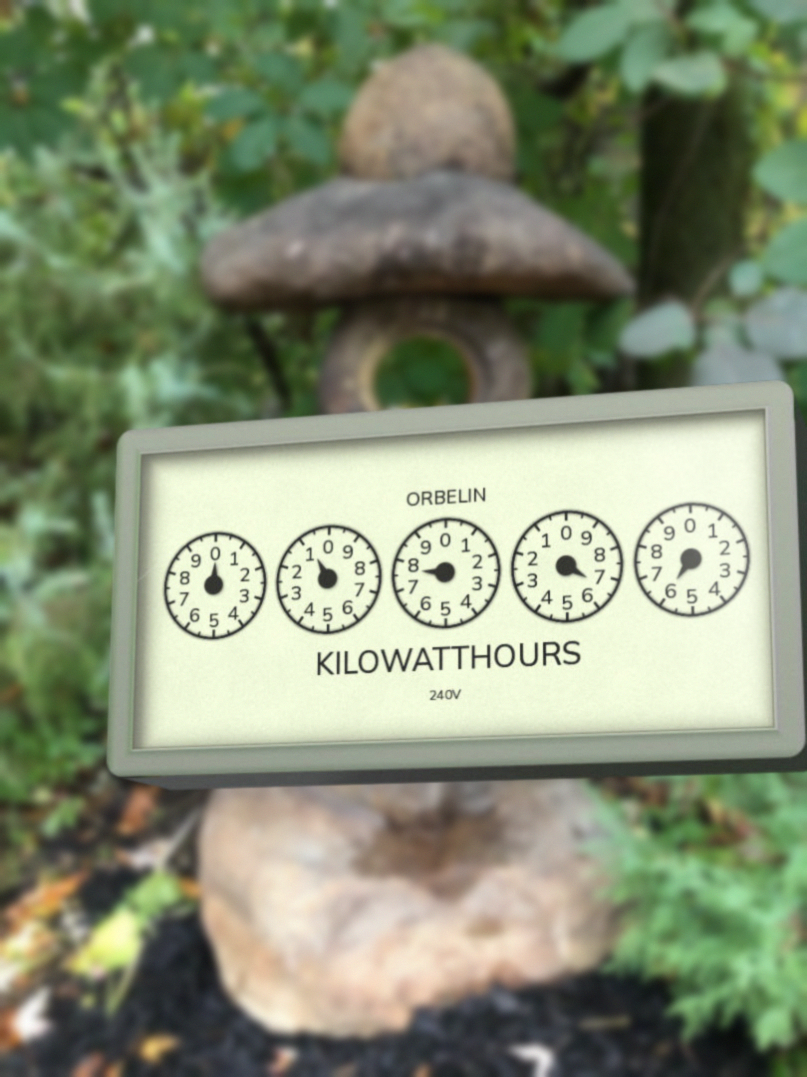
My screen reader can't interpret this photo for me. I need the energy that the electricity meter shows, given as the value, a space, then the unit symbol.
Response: 766 kWh
